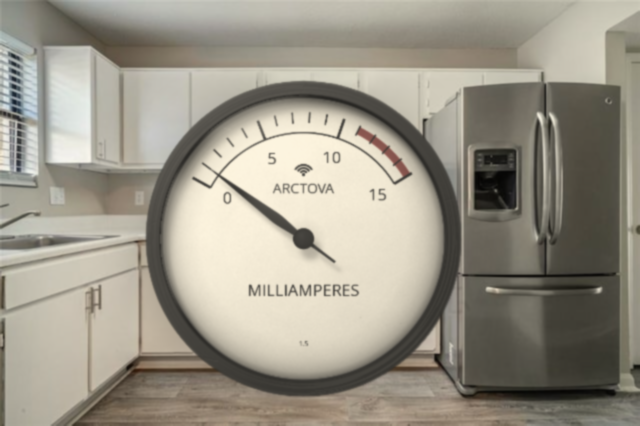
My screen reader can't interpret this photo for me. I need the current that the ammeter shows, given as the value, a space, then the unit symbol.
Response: 1 mA
